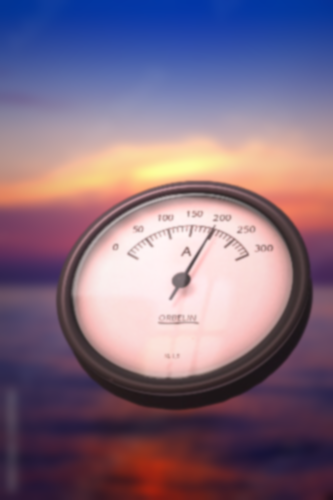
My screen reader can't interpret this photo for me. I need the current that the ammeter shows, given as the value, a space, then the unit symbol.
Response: 200 A
